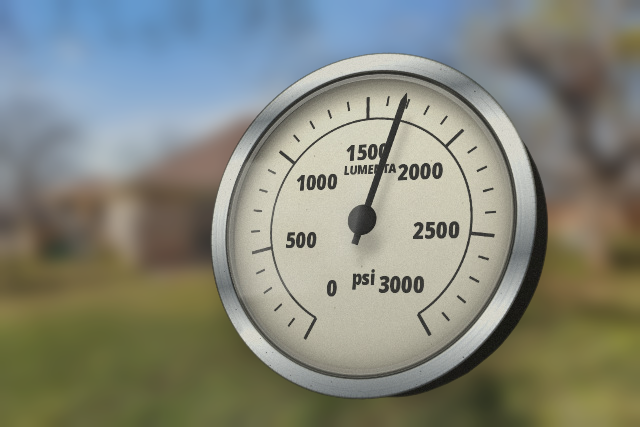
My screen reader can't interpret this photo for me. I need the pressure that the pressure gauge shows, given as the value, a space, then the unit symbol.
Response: 1700 psi
